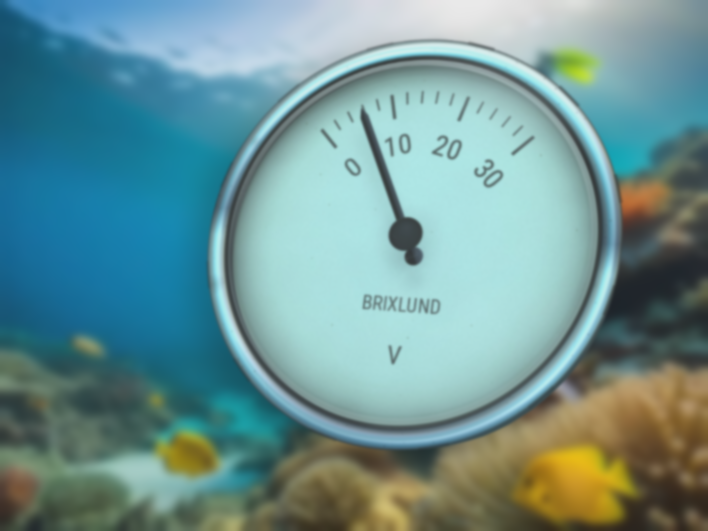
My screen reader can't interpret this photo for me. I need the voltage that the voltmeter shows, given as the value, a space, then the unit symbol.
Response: 6 V
